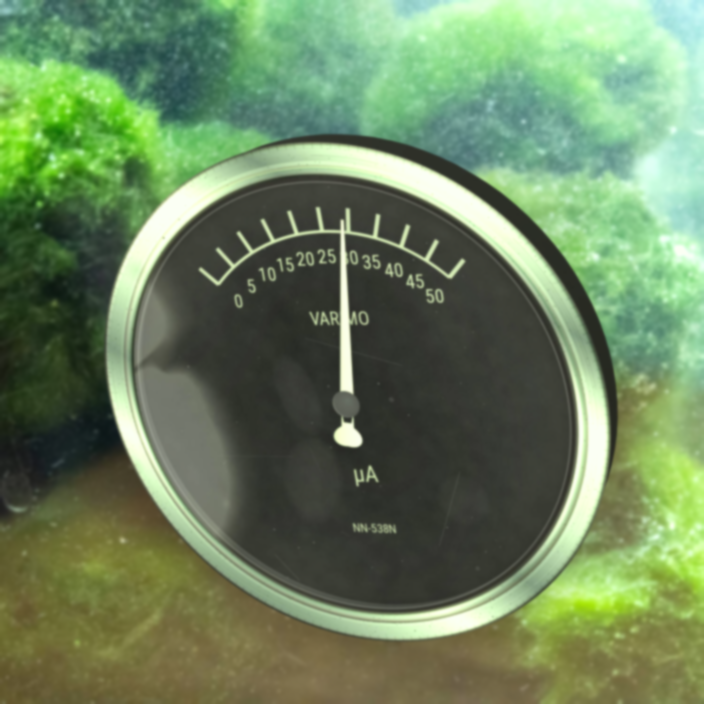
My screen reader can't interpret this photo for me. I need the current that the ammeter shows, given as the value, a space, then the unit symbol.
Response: 30 µA
